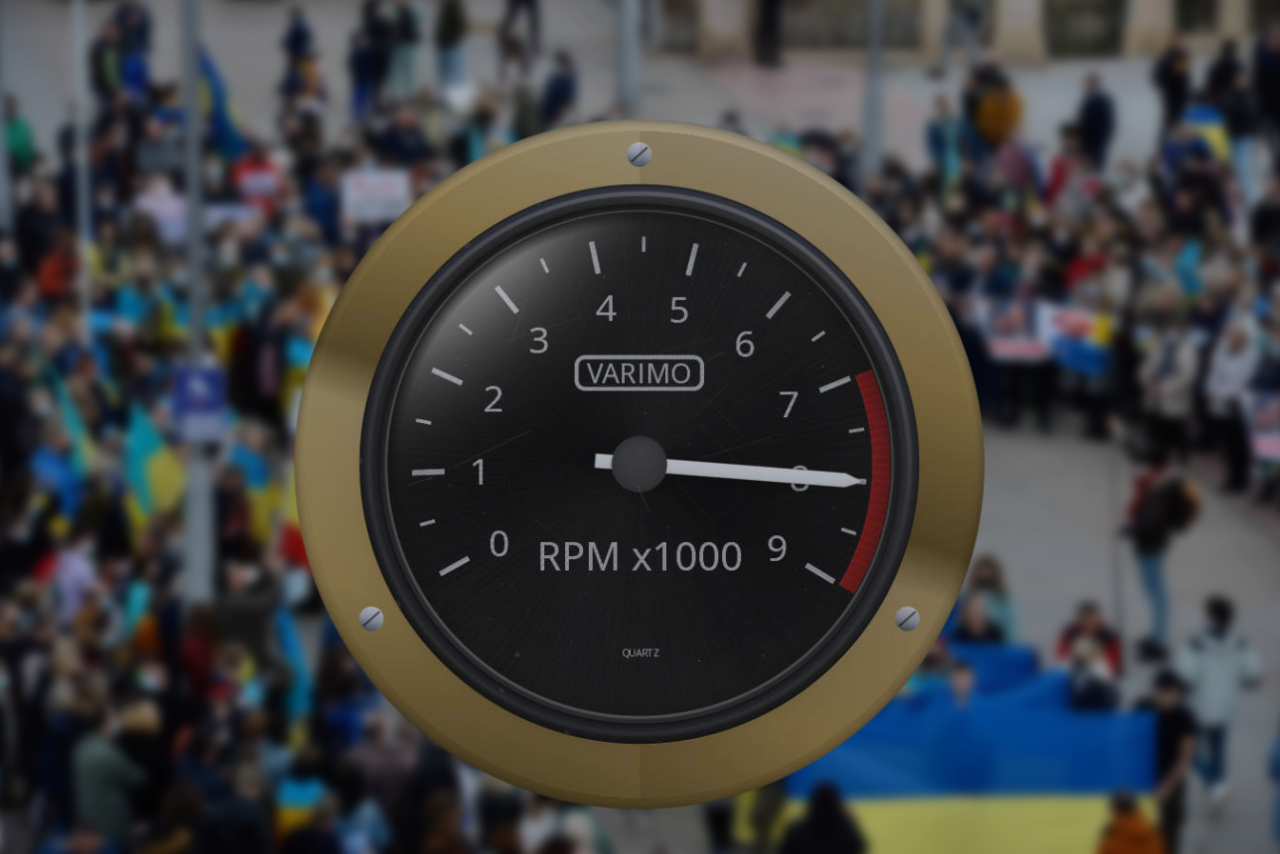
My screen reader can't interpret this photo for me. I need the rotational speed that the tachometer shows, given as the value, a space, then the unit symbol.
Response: 8000 rpm
